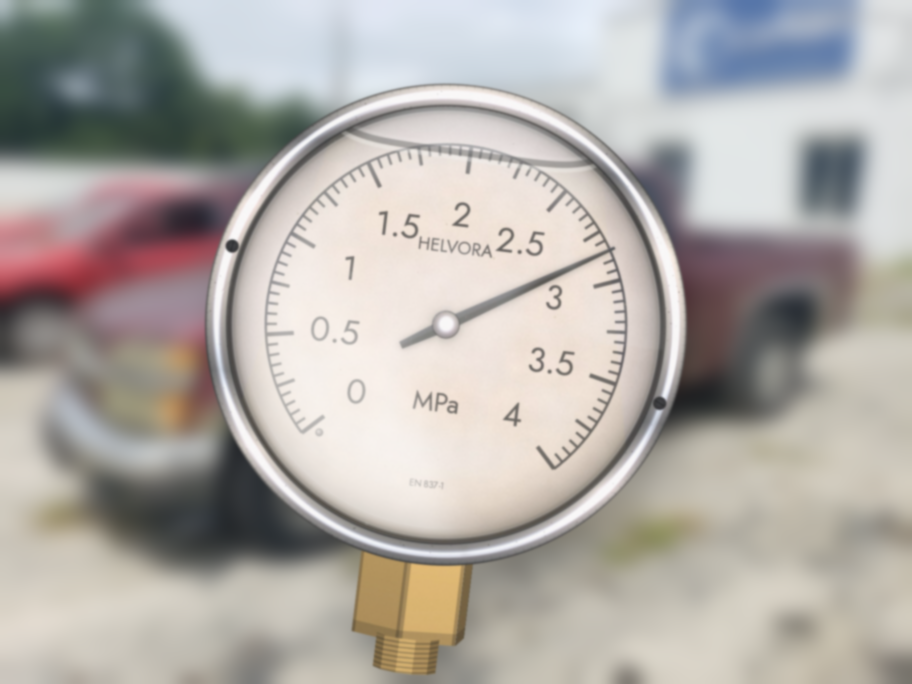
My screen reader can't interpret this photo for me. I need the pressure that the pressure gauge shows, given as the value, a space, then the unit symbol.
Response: 2.85 MPa
